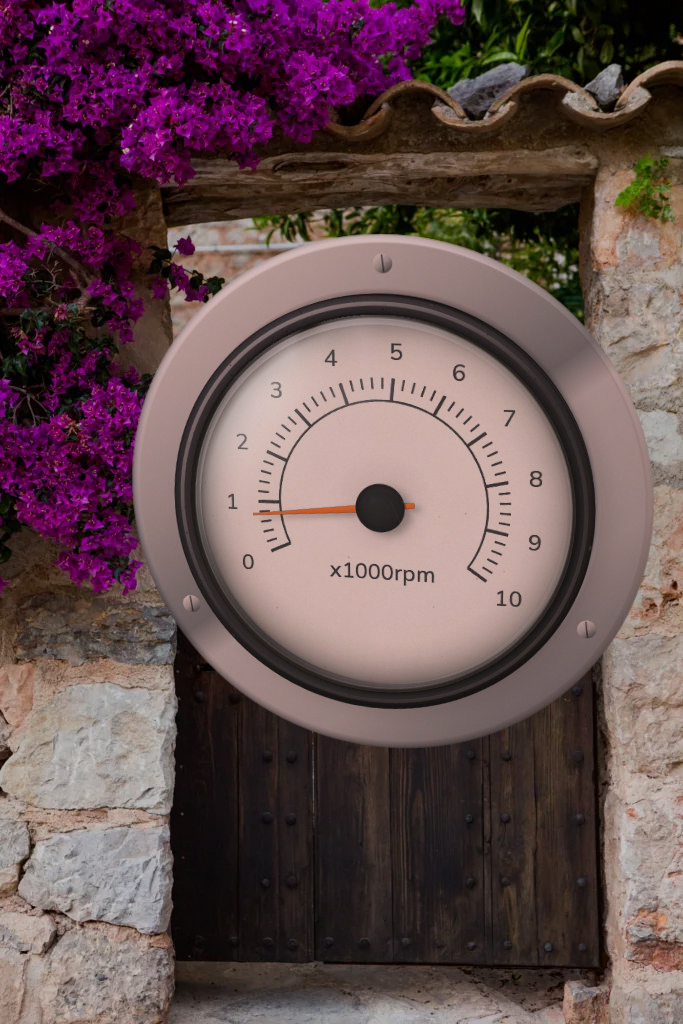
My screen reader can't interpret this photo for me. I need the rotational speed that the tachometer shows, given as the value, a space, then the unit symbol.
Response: 800 rpm
